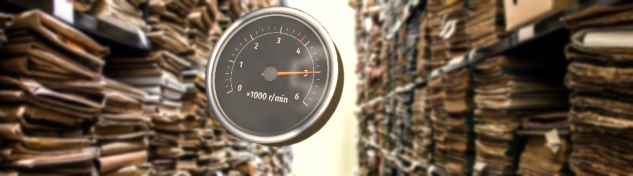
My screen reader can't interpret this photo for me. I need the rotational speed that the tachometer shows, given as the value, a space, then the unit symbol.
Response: 5000 rpm
